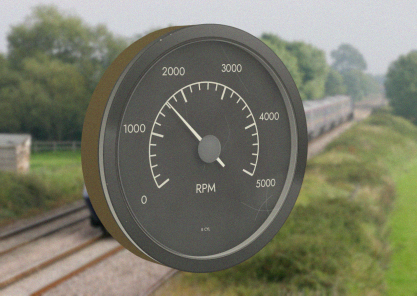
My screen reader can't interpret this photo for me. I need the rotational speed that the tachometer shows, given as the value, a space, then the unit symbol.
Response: 1600 rpm
